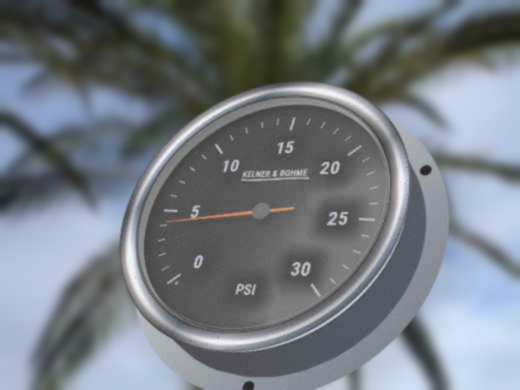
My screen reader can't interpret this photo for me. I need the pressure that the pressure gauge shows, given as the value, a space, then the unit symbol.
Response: 4 psi
